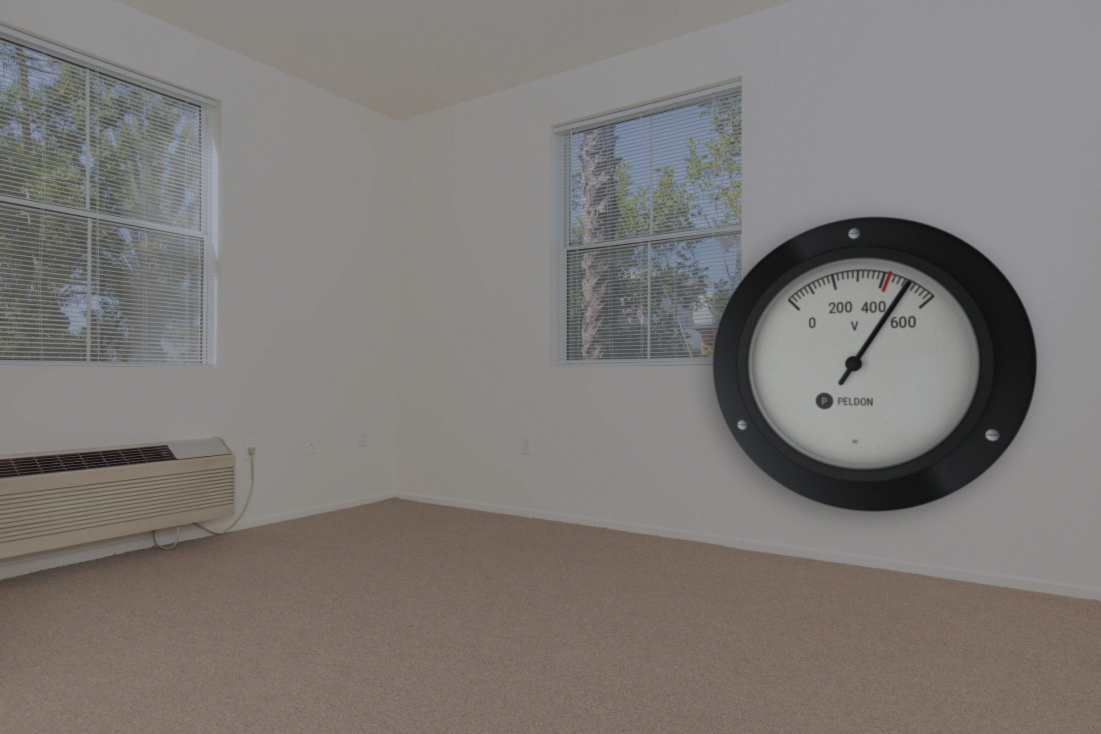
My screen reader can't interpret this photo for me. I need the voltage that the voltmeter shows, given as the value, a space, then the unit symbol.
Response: 500 V
